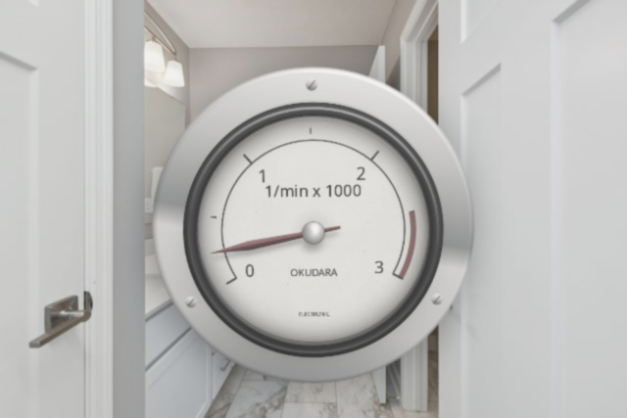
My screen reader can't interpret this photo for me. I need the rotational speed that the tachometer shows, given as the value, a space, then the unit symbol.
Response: 250 rpm
